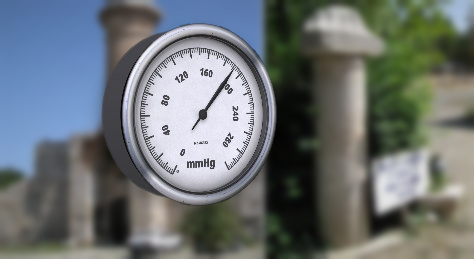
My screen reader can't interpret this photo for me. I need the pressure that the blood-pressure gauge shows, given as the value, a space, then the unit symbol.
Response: 190 mmHg
